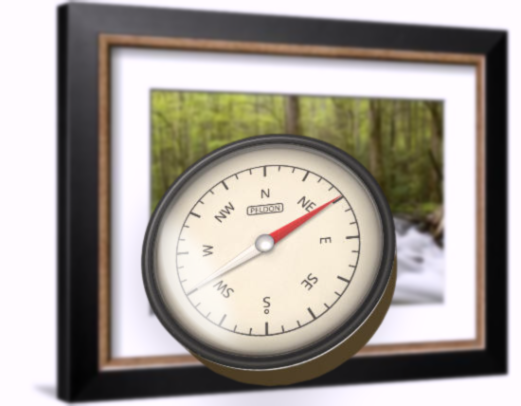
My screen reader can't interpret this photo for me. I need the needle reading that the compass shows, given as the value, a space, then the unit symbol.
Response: 60 °
